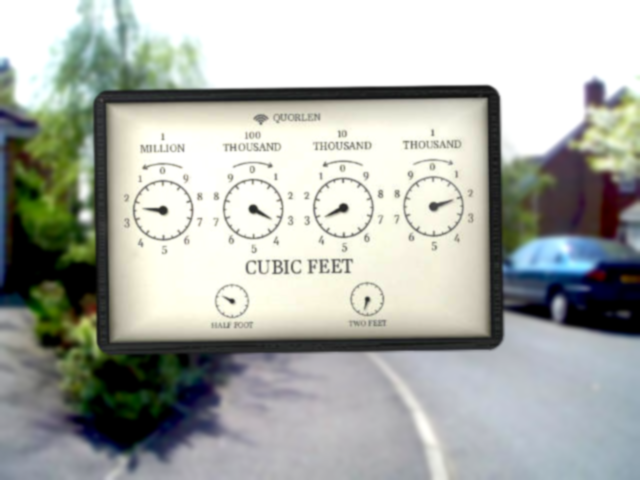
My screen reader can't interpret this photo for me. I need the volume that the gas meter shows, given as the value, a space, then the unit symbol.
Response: 233200 ft³
